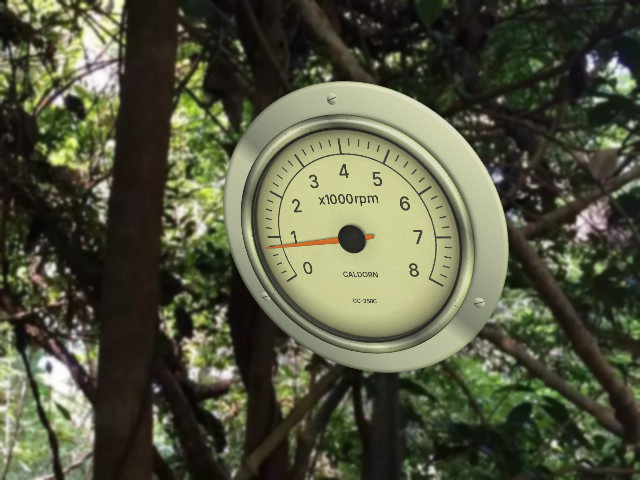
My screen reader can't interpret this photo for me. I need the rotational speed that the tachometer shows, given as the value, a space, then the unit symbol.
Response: 800 rpm
